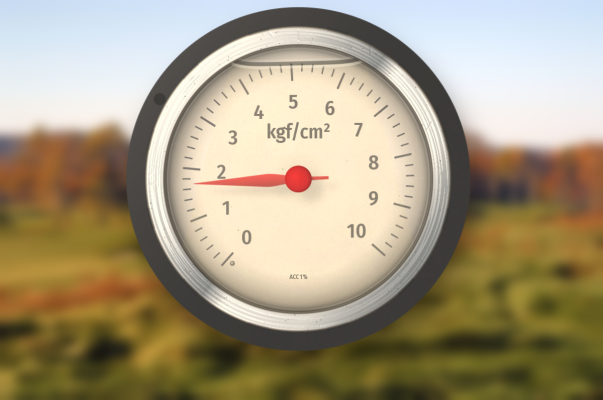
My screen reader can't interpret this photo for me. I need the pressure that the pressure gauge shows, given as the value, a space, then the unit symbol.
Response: 1.7 kg/cm²
